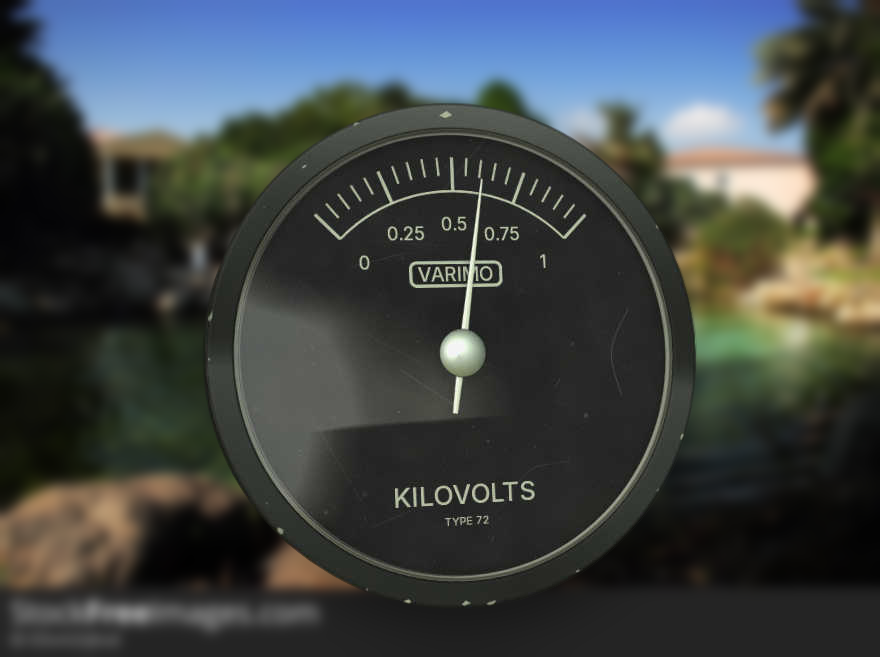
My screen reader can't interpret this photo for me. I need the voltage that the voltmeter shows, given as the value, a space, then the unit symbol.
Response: 0.6 kV
